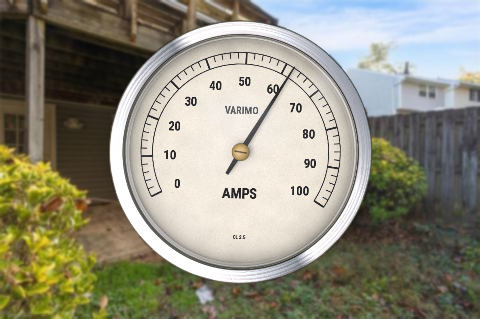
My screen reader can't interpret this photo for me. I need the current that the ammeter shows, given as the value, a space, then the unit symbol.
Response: 62 A
